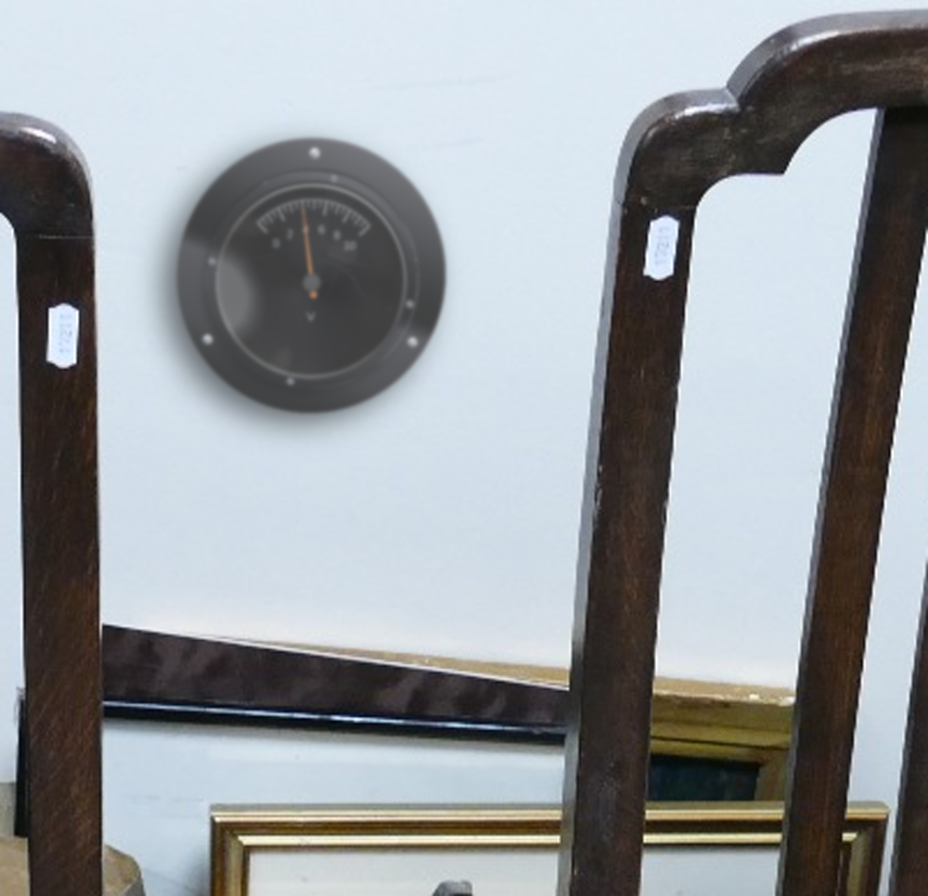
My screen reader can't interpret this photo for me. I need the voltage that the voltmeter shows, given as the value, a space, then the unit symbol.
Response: 4 V
